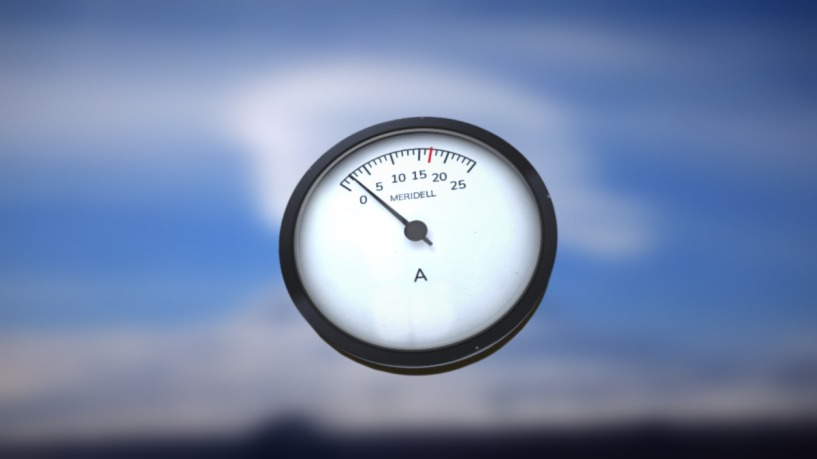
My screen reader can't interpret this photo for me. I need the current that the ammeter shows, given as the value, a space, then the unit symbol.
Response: 2 A
